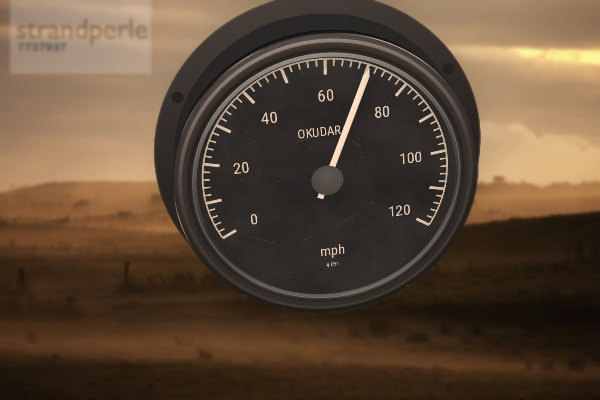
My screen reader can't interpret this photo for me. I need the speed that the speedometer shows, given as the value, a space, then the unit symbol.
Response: 70 mph
